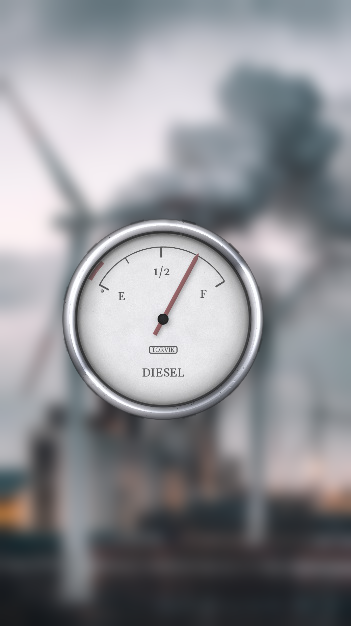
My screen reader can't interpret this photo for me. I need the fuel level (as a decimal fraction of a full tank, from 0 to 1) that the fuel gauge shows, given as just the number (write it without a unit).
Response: 0.75
